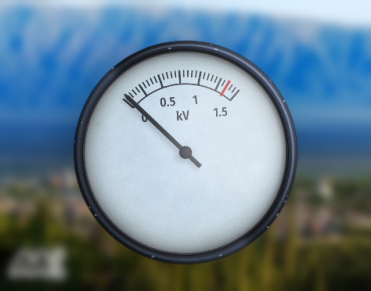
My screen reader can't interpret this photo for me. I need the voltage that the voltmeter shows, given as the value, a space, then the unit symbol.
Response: 0.05 kV
